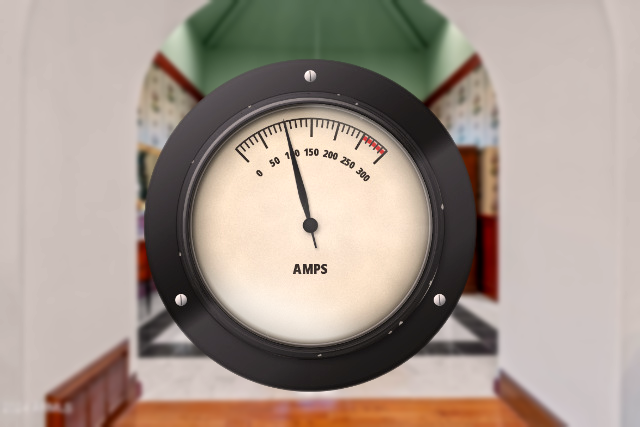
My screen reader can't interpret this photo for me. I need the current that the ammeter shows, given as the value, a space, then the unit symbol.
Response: 100 A
